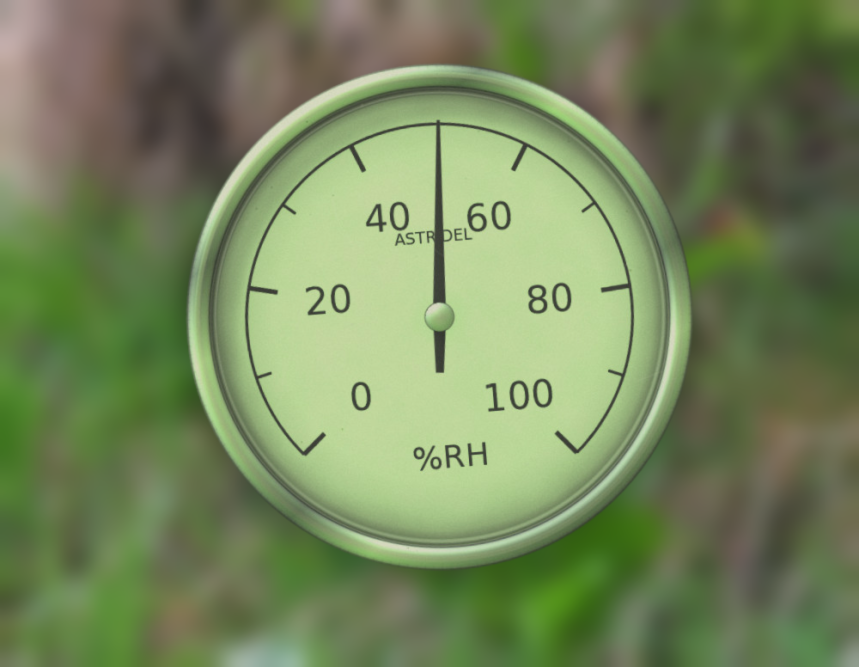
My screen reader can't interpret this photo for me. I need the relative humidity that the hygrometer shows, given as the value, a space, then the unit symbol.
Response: 50 %
